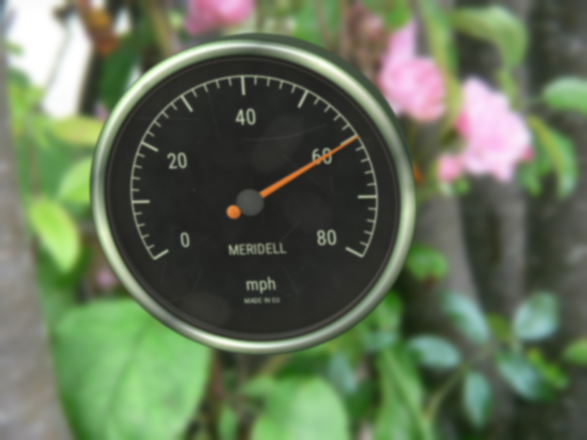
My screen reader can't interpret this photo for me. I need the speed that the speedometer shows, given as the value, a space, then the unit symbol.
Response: 60 mph
